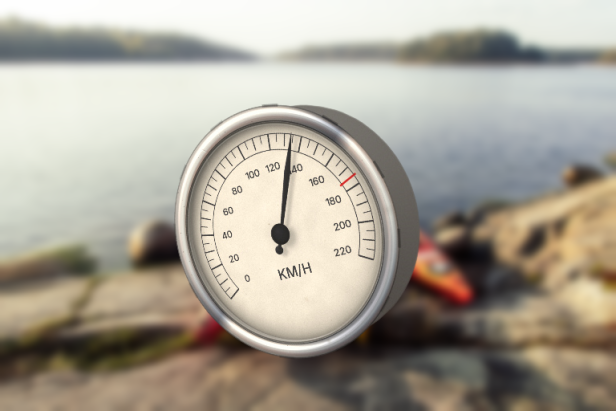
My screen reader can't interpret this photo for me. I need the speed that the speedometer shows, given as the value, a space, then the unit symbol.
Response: 135 km/h
